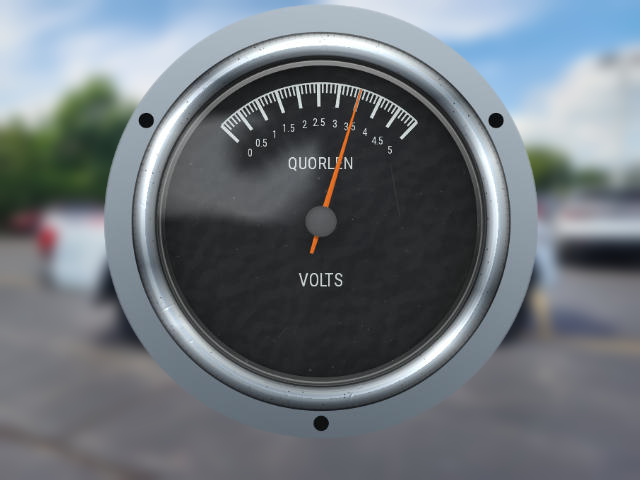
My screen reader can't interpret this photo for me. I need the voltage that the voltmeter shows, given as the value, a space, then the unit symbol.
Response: 3.5 V
